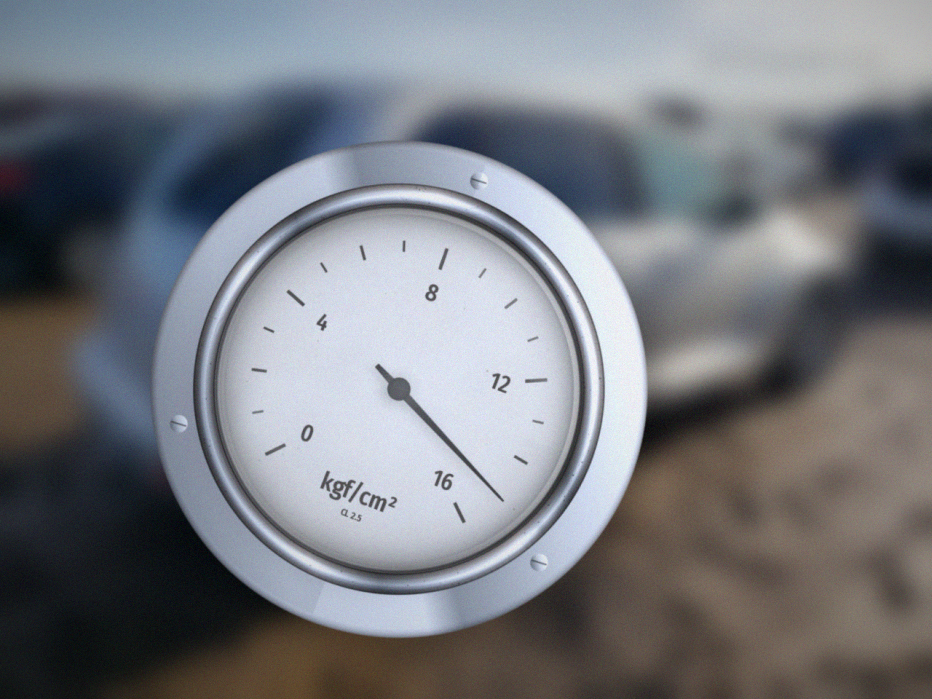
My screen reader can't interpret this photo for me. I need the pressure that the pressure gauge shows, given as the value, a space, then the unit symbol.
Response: 15 kg/cm²
